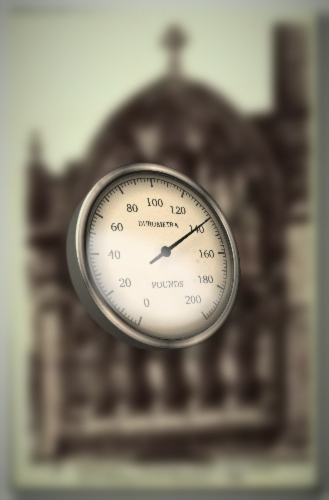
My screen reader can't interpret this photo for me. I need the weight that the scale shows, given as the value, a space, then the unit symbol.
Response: 140 lb
